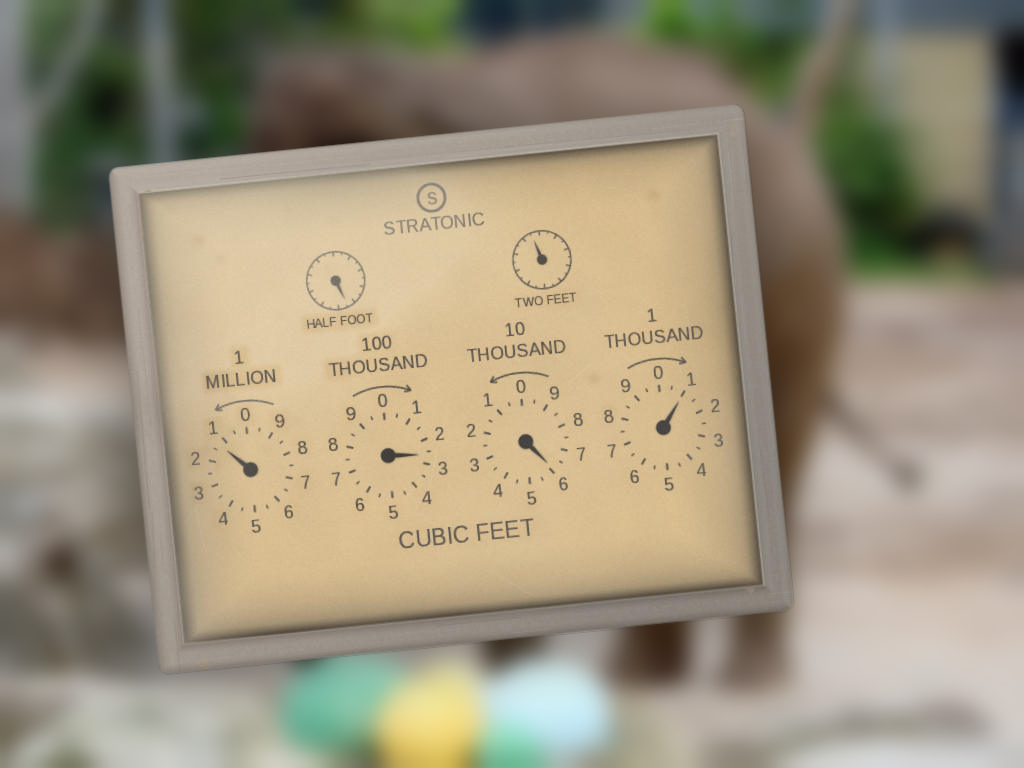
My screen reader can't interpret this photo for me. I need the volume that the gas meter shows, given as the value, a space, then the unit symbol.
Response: 126100 ft³
